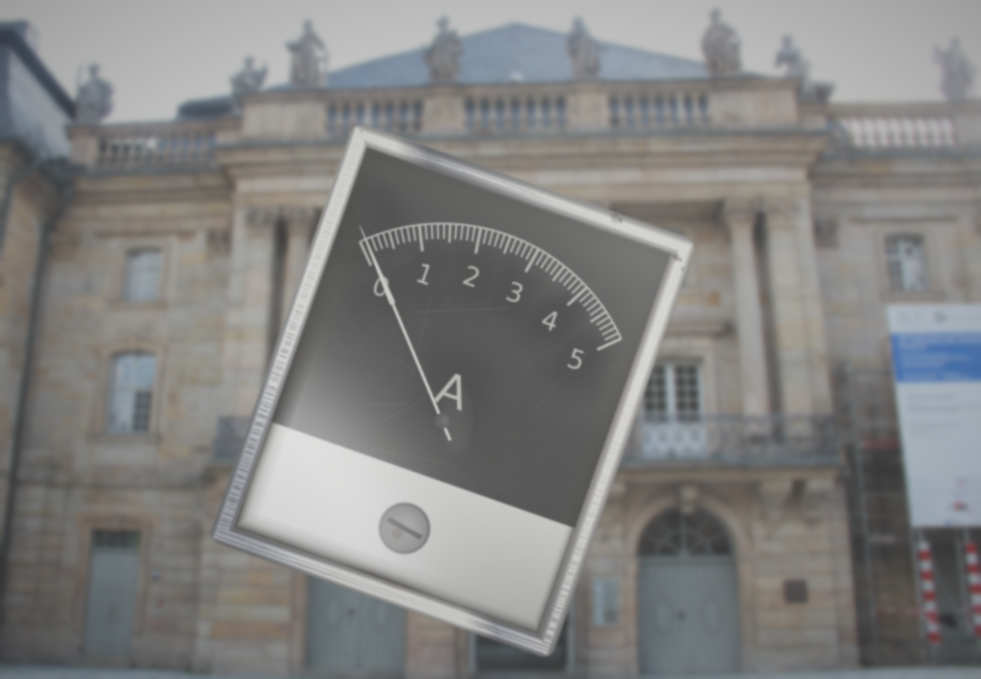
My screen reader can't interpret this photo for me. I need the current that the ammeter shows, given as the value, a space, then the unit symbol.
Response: 0.1 A
